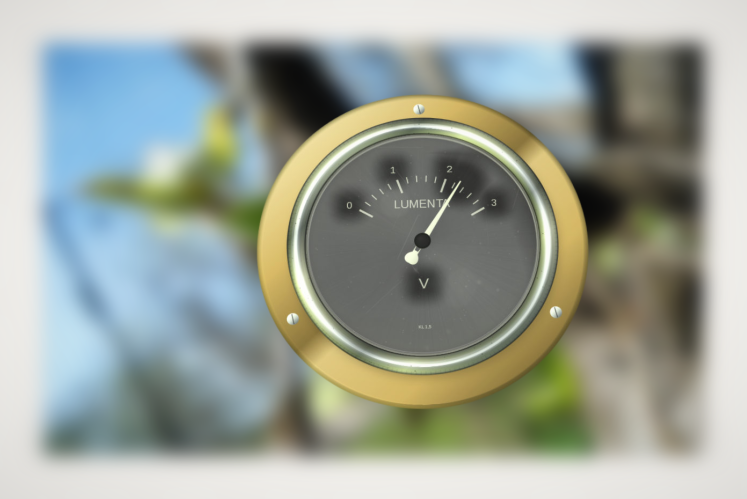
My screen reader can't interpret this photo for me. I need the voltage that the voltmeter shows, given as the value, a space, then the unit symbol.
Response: 2.3 V
